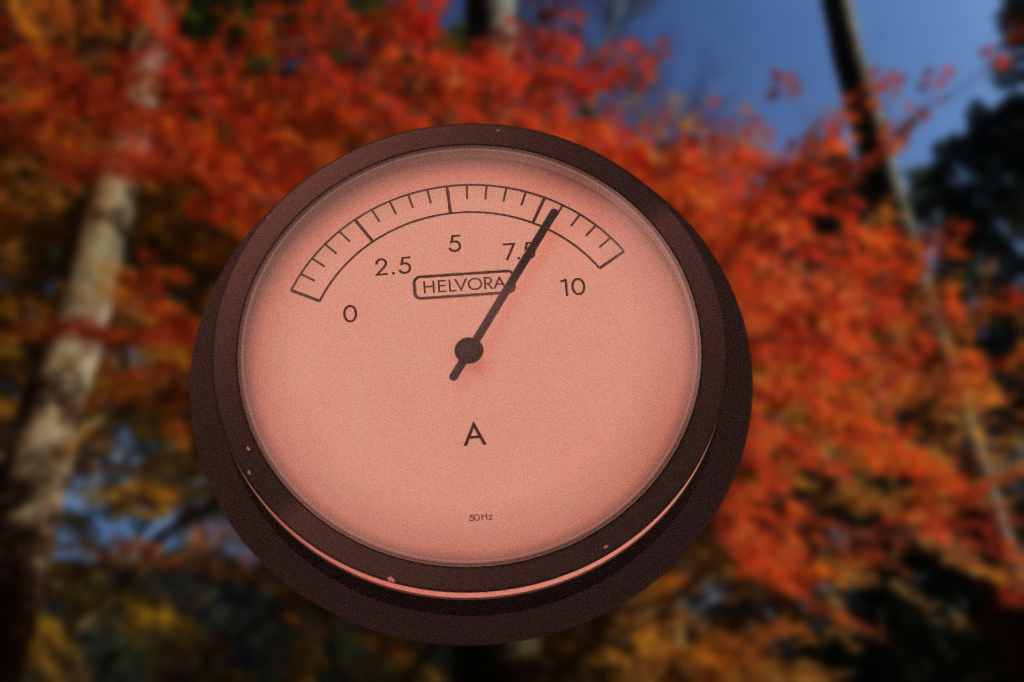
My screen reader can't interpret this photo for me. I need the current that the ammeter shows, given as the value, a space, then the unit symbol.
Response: 8 A
